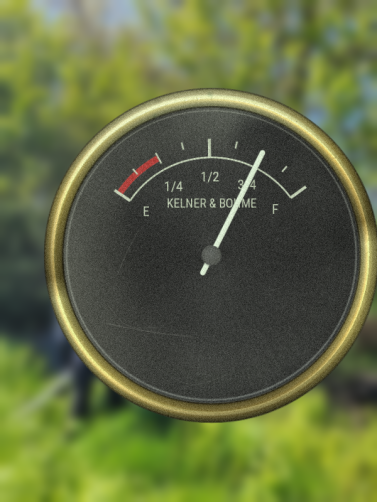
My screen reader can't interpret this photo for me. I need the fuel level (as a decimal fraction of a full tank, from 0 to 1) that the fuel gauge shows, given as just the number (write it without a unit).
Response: 0.75
